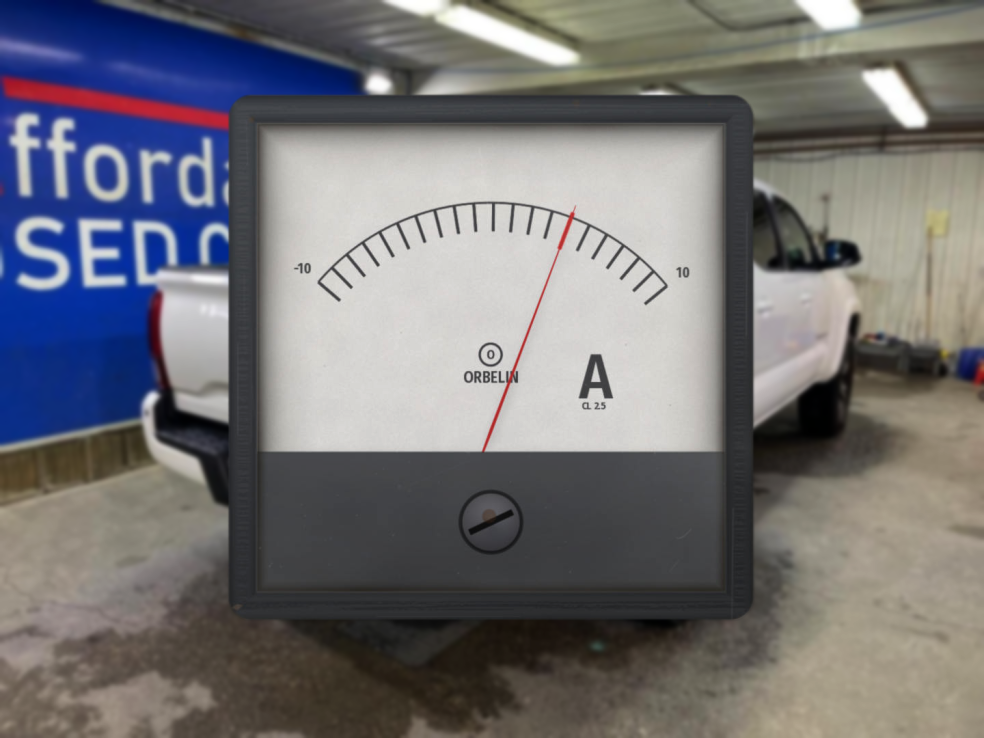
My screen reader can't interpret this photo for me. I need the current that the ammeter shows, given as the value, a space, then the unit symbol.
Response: 4 A
